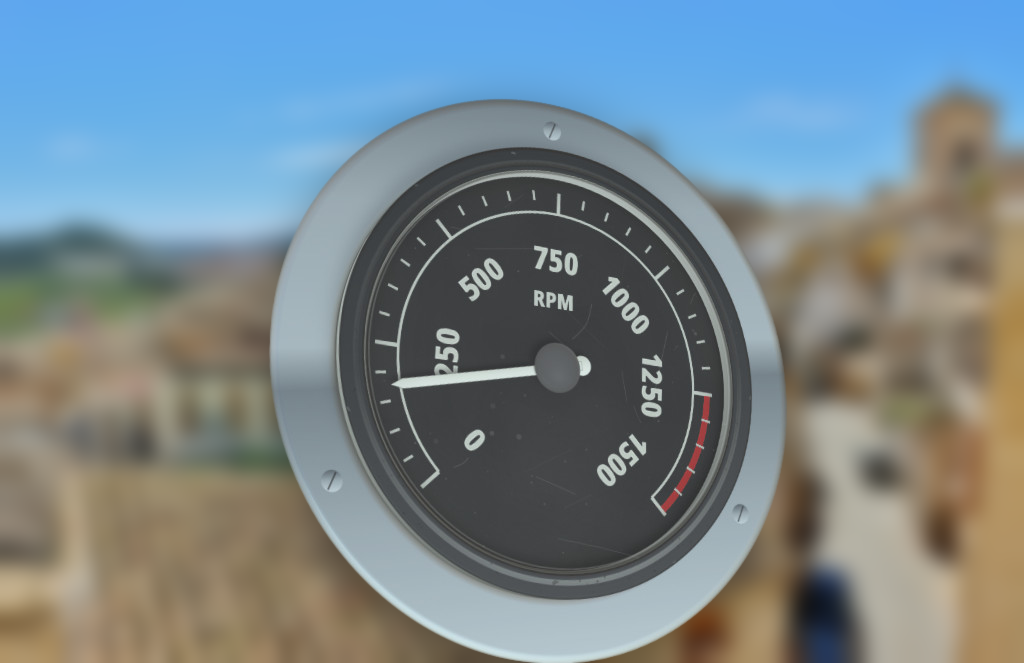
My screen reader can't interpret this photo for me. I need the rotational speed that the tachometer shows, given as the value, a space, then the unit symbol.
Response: 175 rpm
